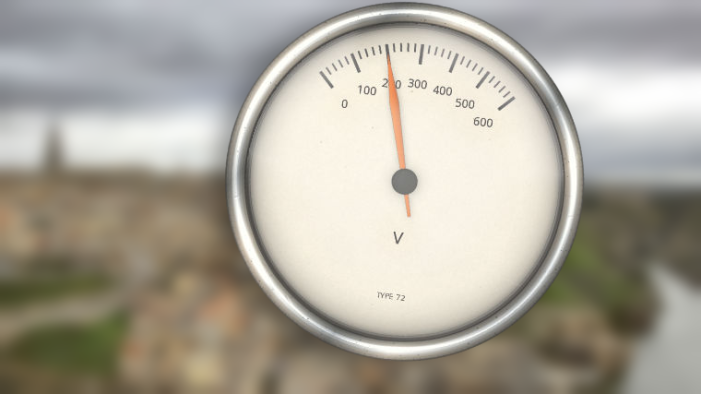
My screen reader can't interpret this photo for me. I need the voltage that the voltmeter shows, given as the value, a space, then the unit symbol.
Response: 200 V
